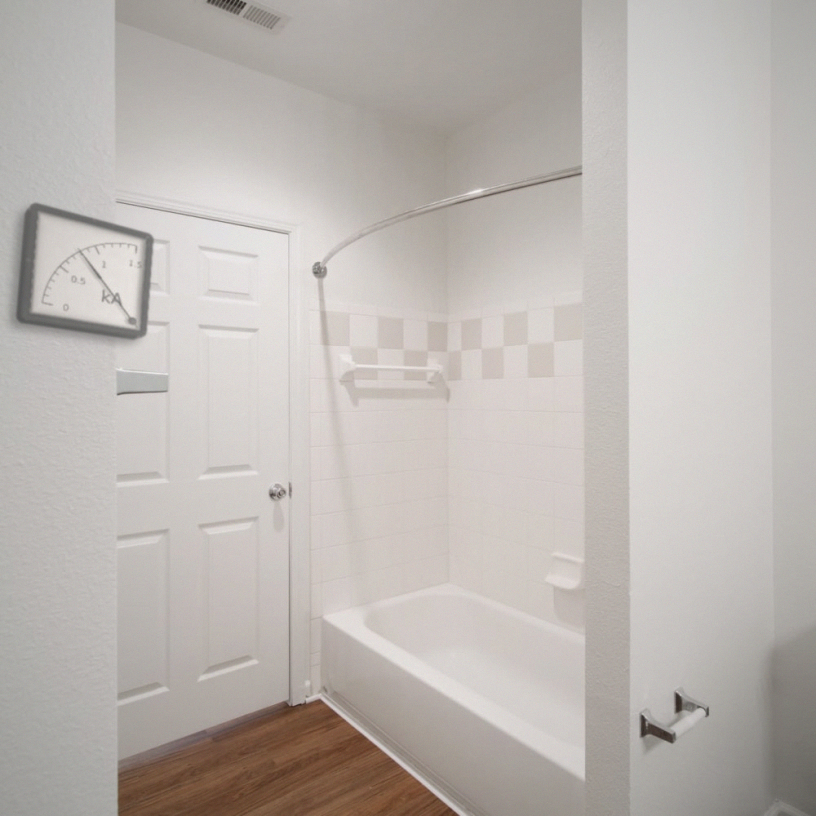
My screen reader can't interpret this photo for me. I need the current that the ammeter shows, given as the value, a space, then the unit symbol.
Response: 0.8 kA
